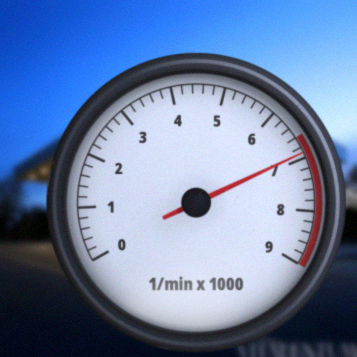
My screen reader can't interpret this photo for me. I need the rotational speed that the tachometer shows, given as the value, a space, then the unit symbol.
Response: 6900 rpm
